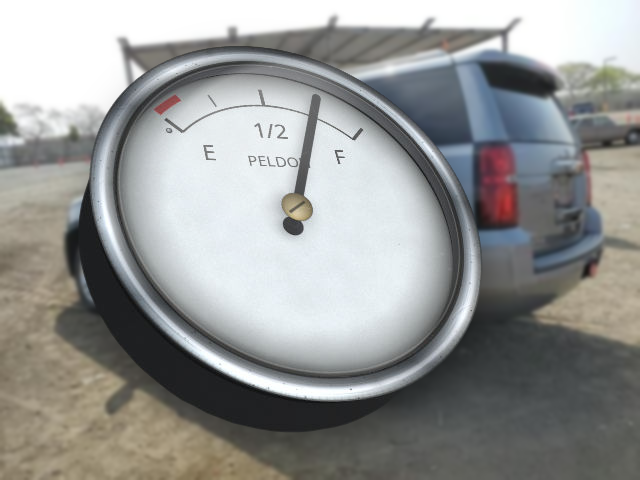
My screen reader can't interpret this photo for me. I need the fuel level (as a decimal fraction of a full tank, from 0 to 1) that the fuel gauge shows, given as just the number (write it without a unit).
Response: 0.75
